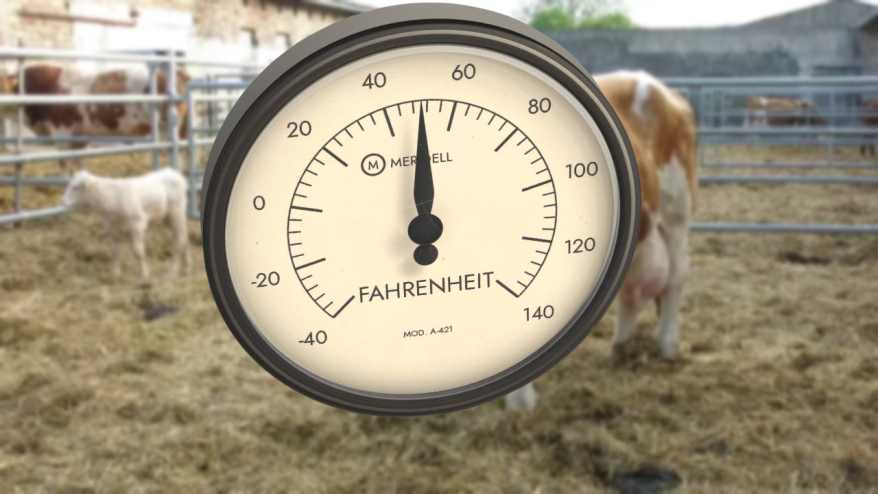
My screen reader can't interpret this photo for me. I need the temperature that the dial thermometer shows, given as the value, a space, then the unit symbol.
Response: 50 °F
